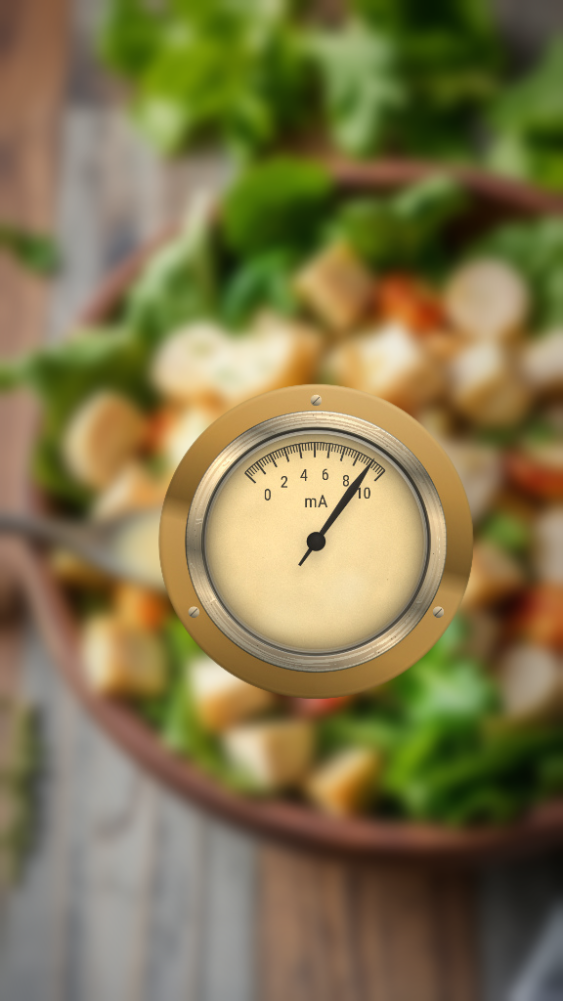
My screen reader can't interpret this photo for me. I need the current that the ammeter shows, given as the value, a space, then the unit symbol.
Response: 9 mA
